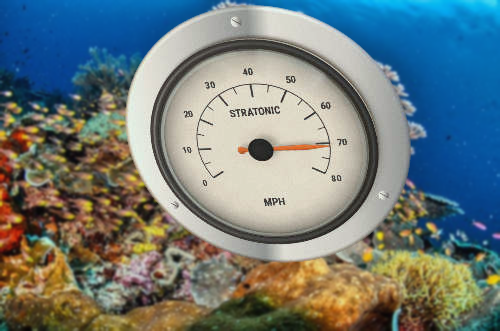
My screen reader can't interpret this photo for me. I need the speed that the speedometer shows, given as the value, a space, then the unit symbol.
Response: 70 mph
